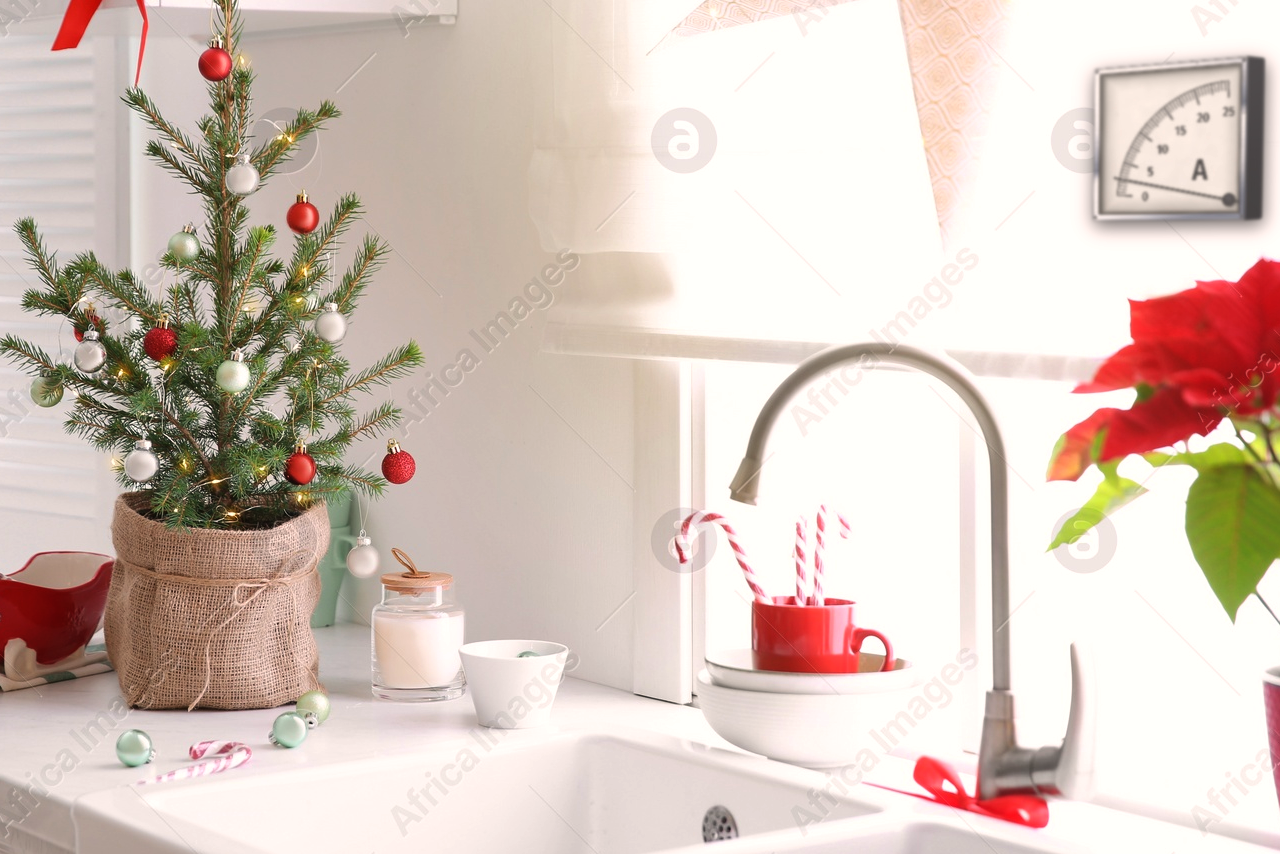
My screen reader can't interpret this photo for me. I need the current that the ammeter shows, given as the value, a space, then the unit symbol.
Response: 2.5 A
